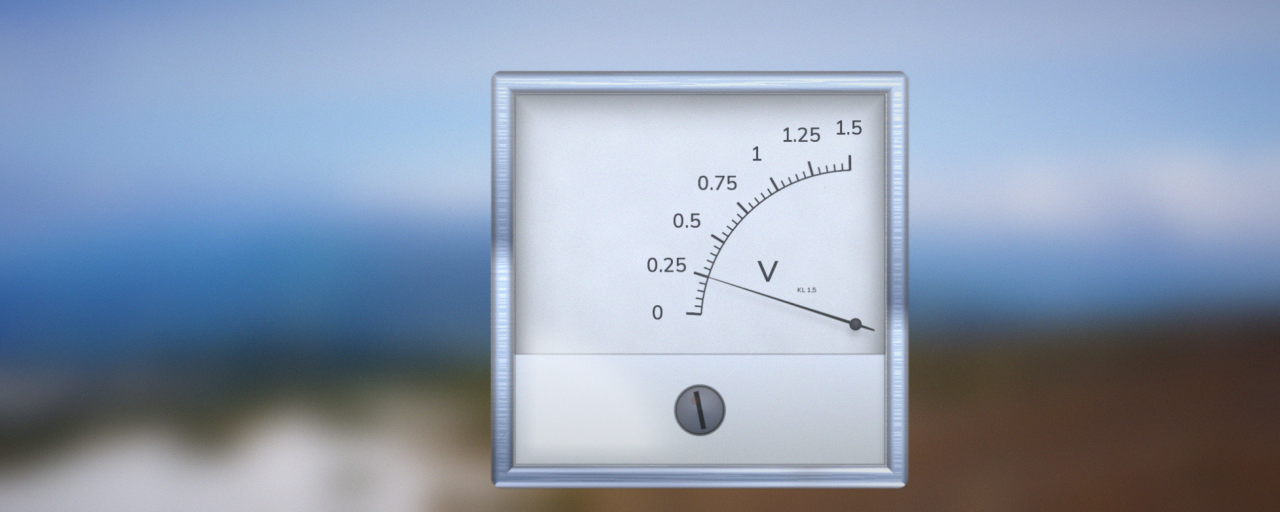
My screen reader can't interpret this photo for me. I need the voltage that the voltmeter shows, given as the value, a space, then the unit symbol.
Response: 0.25 V
